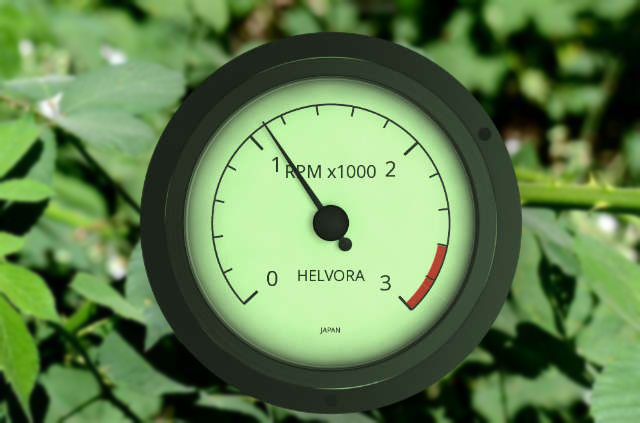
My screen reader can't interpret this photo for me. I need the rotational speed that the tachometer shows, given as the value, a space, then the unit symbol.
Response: 1100 rpm
